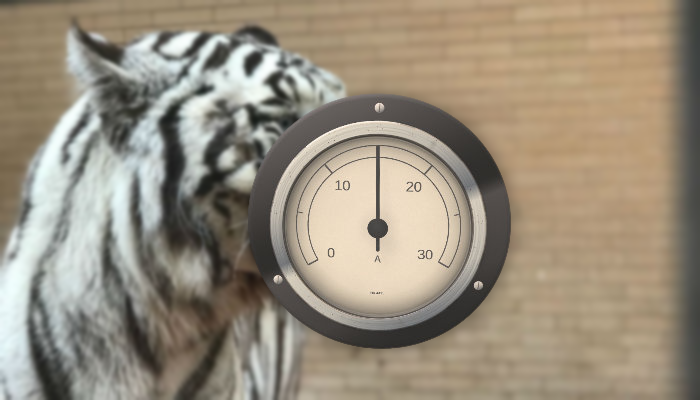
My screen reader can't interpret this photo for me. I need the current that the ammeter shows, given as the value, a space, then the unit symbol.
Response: 15 A
